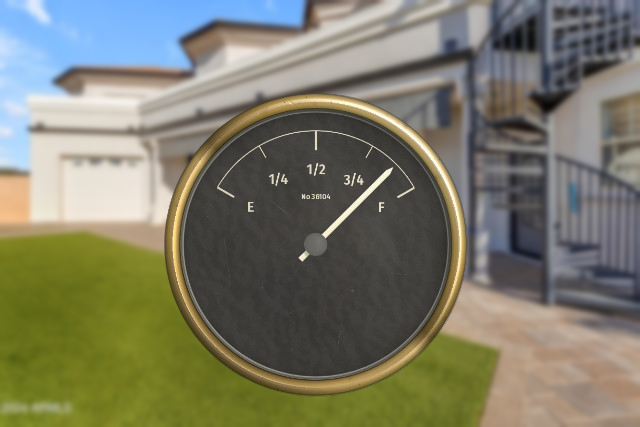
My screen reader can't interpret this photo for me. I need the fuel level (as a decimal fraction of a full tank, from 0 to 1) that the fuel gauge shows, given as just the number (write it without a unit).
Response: 0.875
